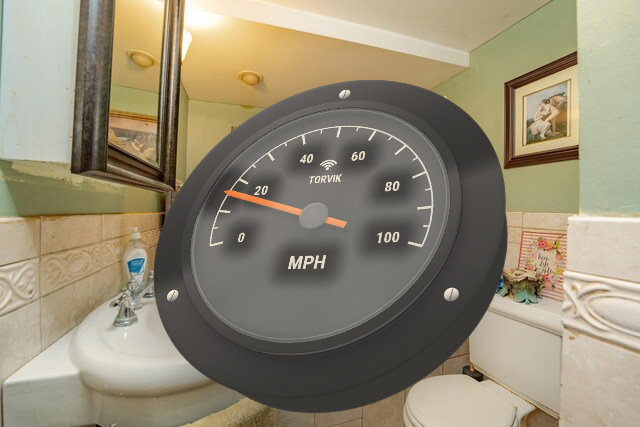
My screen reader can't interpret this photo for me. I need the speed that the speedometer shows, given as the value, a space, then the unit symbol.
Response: 15 mph
